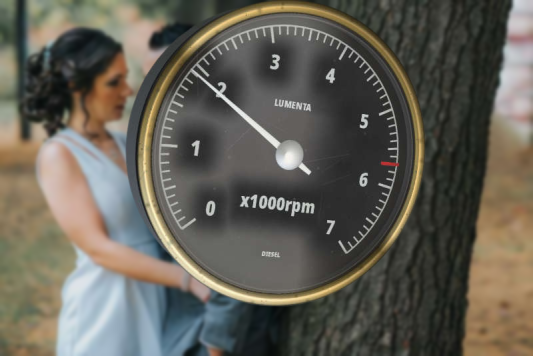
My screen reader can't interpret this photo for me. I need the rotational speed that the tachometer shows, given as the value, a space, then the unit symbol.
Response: 1900 rpm
